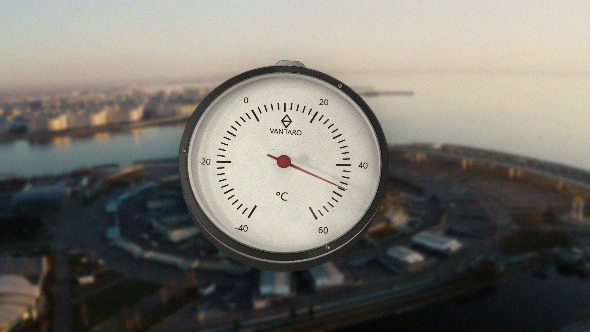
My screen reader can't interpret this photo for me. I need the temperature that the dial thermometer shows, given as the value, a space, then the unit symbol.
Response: 48 °C
